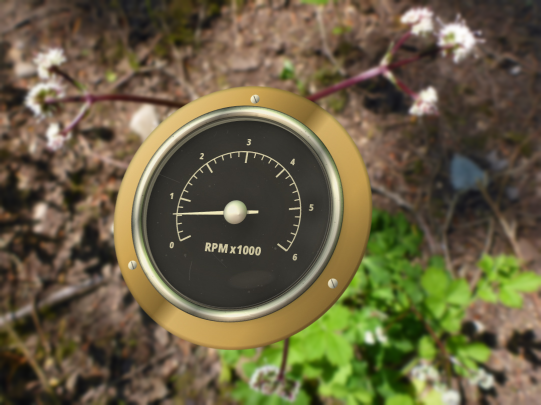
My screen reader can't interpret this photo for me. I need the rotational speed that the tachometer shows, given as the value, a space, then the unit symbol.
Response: 600 rpm
